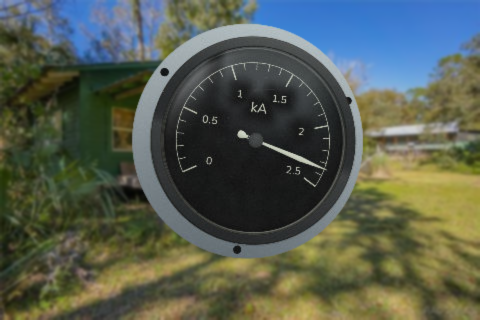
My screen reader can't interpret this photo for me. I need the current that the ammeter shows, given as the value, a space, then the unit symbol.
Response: 2.35 kA
